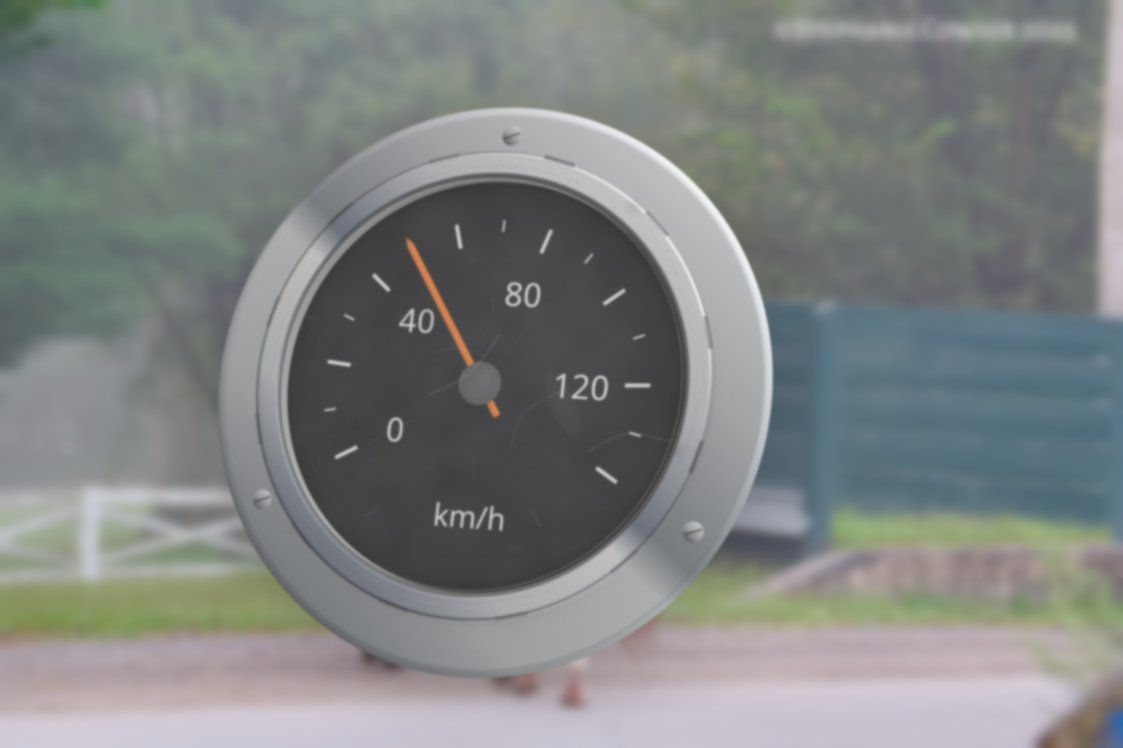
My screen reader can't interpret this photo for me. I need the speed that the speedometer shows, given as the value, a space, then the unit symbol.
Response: 50 km/h
